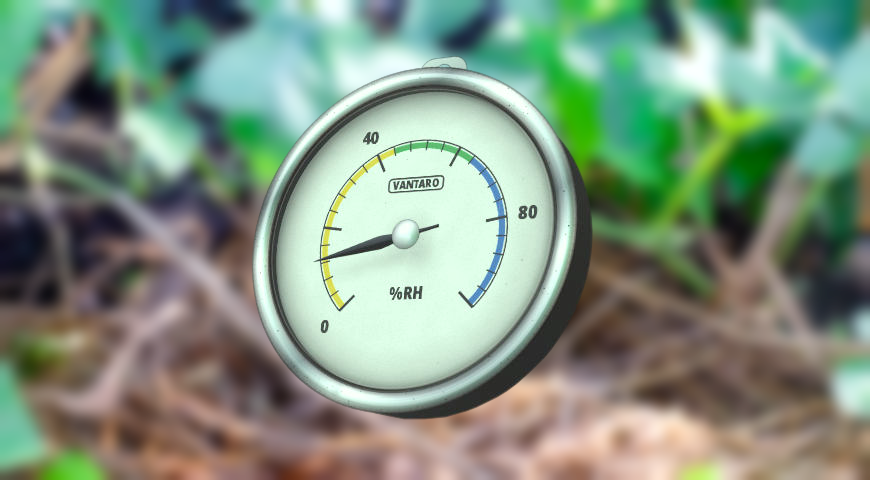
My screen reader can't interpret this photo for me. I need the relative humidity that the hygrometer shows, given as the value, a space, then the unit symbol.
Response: 12 %
